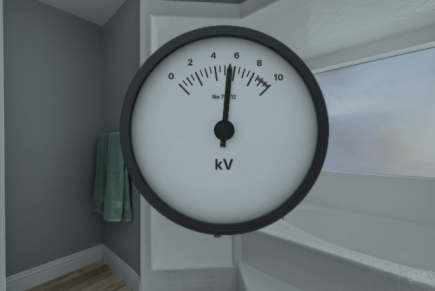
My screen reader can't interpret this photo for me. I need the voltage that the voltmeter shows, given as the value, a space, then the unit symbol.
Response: 5.5 kV
